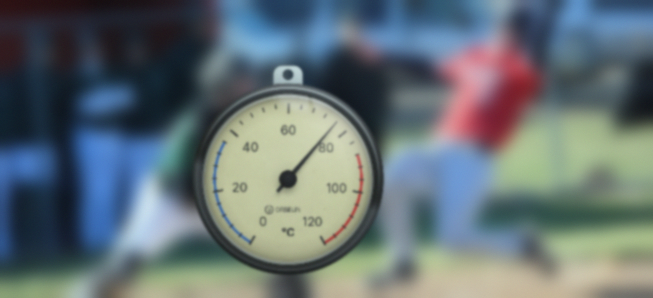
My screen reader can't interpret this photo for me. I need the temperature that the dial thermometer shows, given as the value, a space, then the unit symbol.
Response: 76 °C
